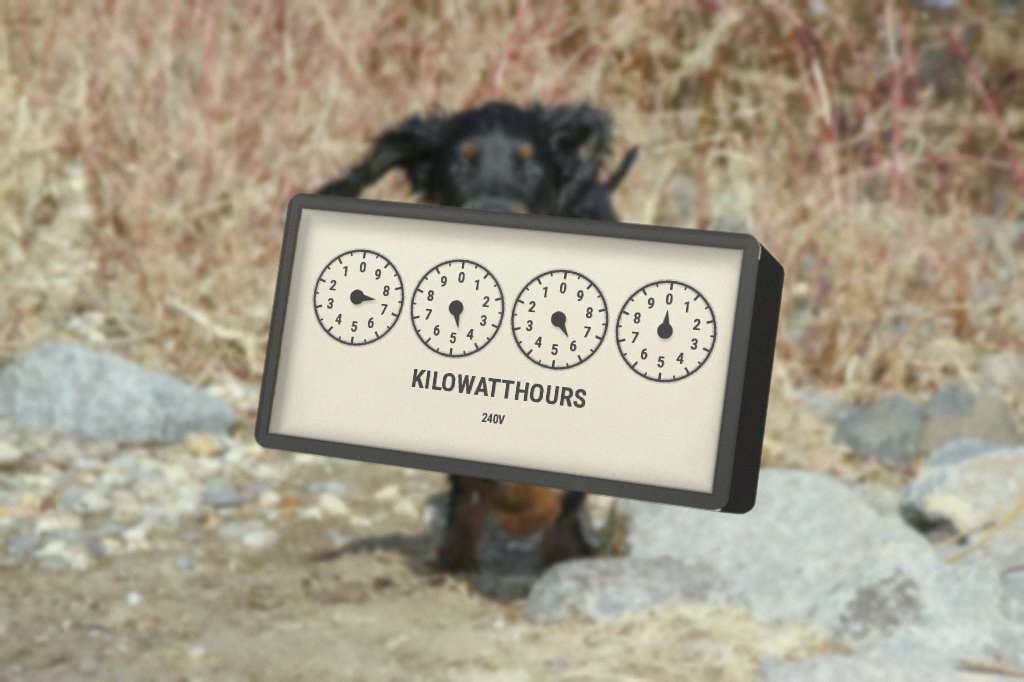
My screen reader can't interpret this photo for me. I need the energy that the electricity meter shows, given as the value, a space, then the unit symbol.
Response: 7460 kWh
